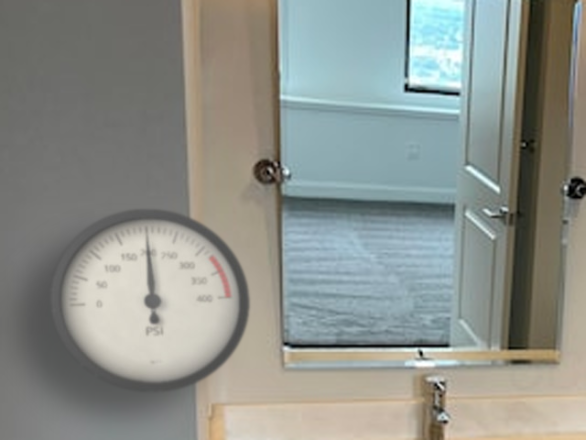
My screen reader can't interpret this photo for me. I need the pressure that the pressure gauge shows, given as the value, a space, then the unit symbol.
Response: 200 psi
